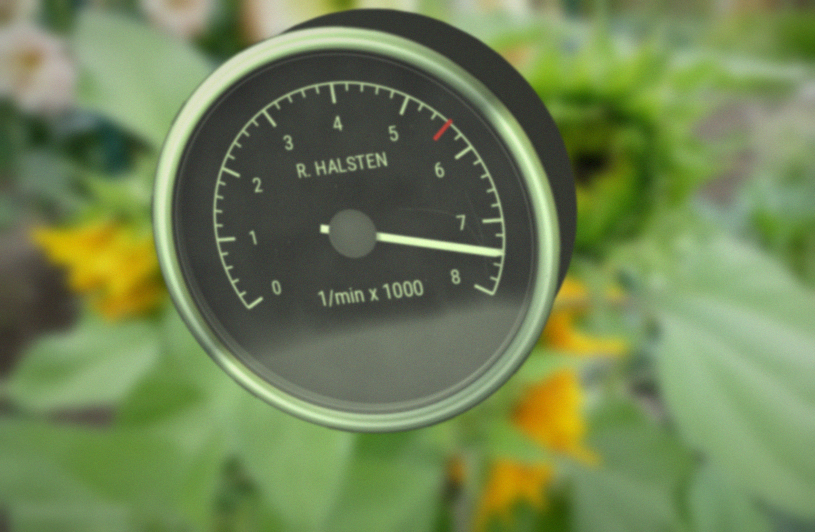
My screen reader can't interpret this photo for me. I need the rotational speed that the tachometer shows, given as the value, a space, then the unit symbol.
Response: 7400 rpm
